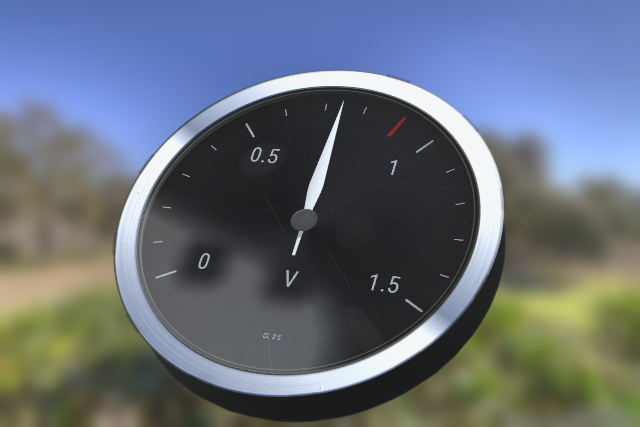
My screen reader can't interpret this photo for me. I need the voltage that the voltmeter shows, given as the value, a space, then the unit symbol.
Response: 0.75 V
